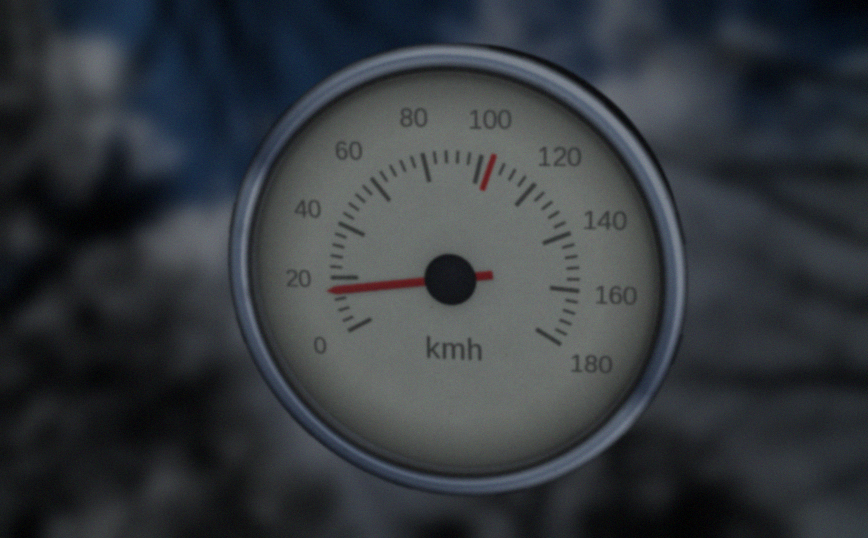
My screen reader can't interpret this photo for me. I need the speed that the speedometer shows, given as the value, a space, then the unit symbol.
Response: 16 km/h
